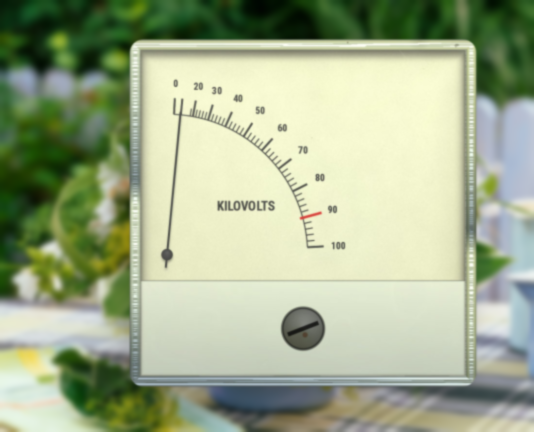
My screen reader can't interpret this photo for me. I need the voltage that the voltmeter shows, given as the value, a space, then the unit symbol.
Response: 10 kV
